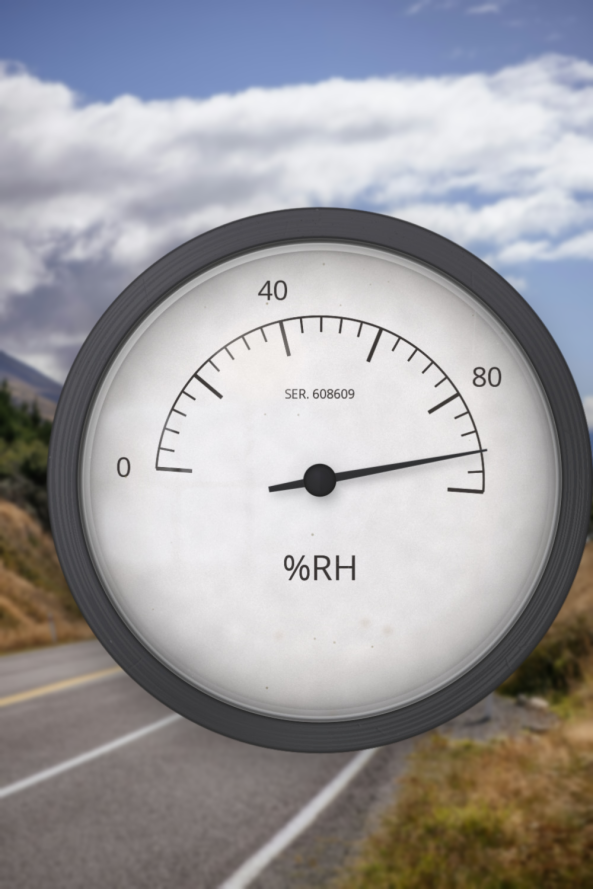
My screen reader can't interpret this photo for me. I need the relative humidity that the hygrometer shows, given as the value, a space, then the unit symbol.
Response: 92 %
